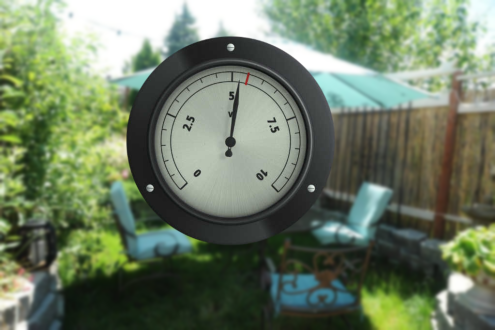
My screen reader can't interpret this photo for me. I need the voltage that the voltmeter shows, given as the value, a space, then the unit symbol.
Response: 5.25 V
